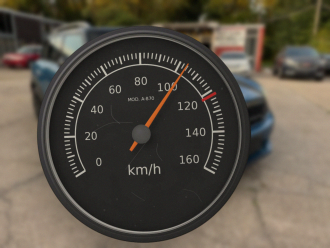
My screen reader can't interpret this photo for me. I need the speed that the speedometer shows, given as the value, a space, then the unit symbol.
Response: 104 km/h
